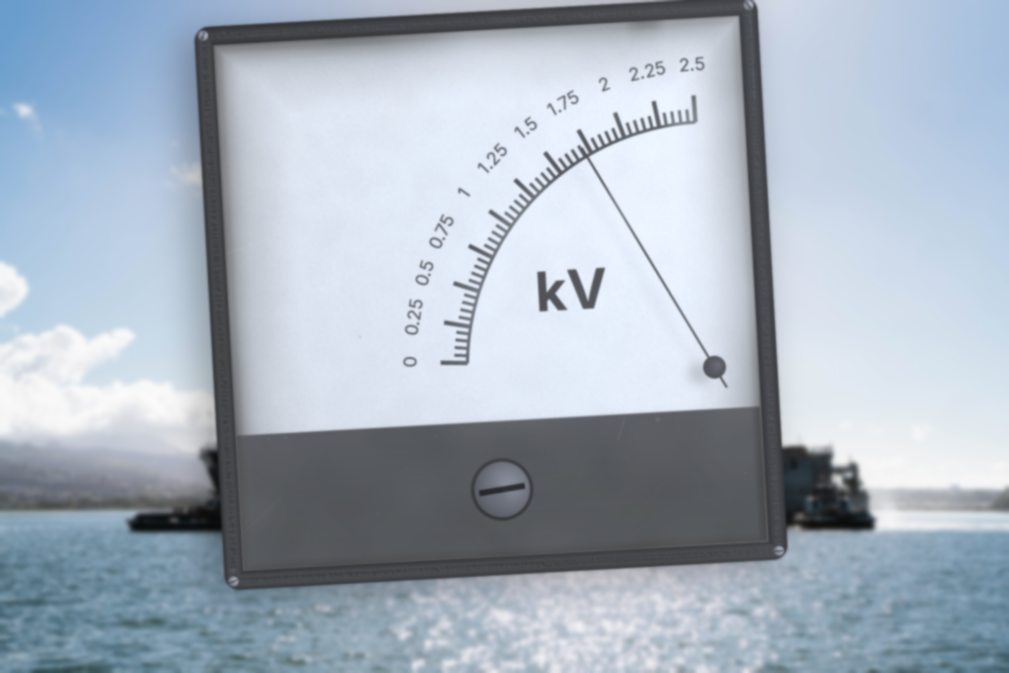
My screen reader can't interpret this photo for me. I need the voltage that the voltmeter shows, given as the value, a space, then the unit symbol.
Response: 1.7 kV
